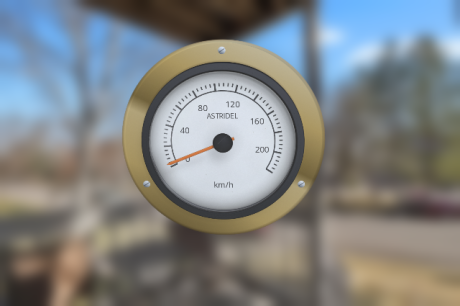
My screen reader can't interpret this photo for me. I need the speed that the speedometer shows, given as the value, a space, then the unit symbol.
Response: 4 km/h
